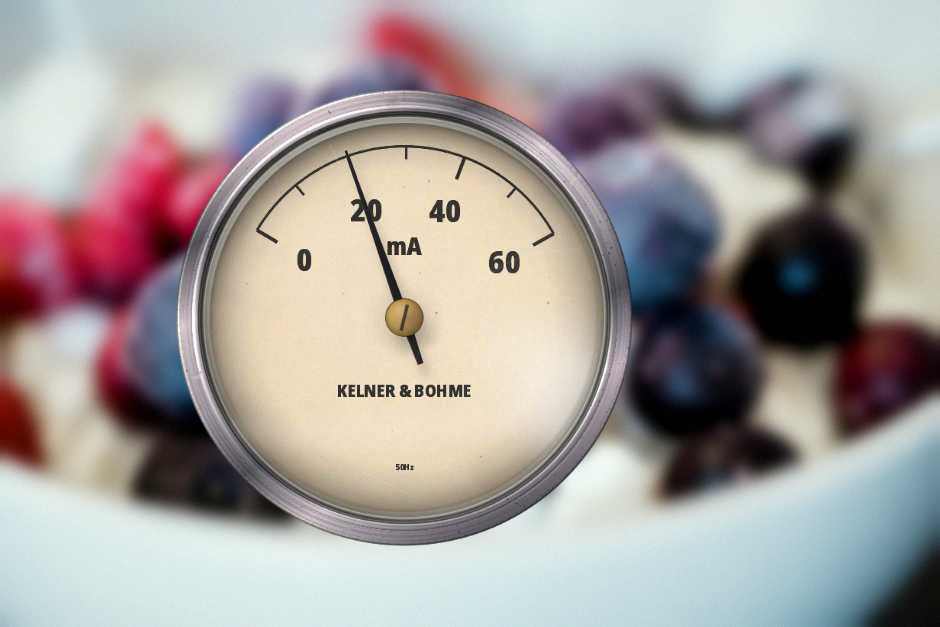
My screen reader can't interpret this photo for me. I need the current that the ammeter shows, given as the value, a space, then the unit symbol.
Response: 20 mA
